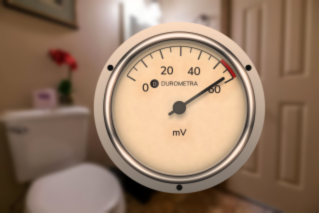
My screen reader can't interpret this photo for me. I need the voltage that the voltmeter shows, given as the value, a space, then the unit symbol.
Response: 57.5 mV
